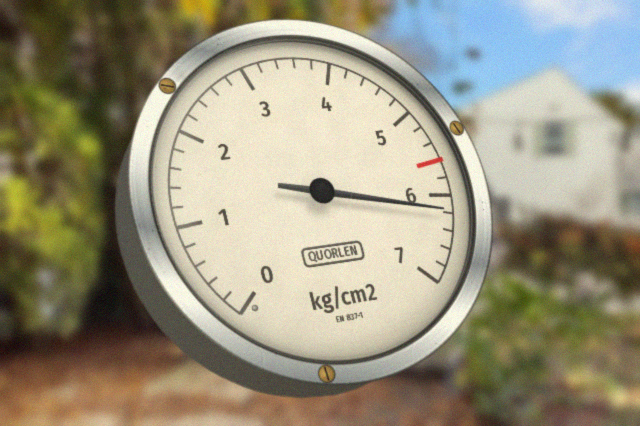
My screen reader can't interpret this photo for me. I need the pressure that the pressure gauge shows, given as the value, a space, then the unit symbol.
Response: 6.2 kg/cm²
